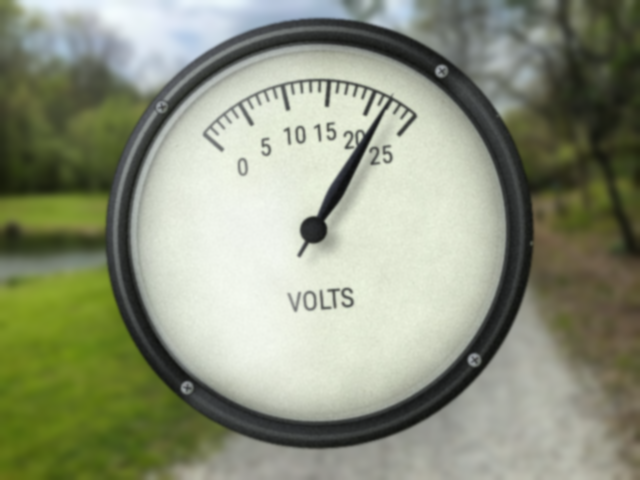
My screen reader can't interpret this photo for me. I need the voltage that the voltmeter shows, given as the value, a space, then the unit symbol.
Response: 22 V
